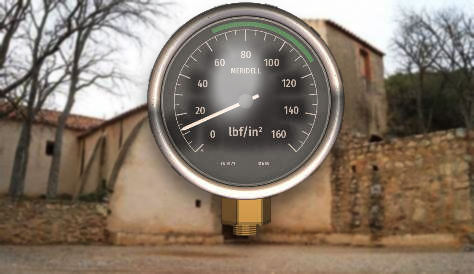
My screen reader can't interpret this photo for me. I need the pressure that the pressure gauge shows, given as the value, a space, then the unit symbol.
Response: 12.5 psi
